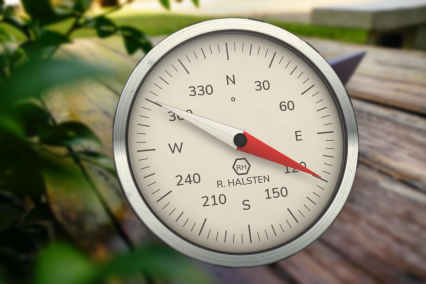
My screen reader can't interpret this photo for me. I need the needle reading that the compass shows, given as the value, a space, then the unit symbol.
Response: 120 °
